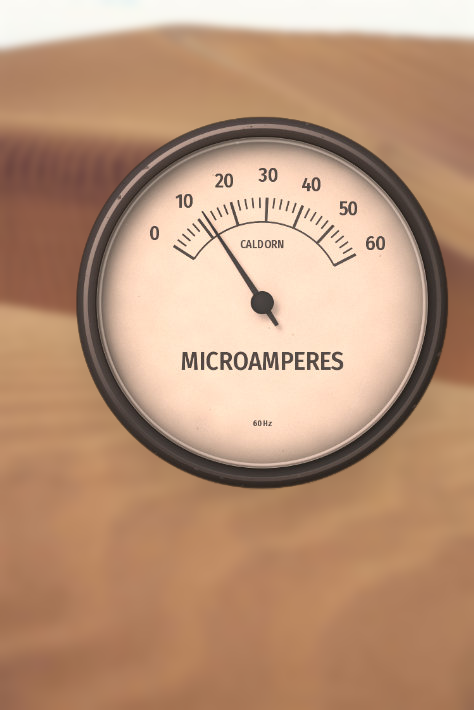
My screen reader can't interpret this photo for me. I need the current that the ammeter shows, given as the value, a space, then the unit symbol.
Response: 12 µA
